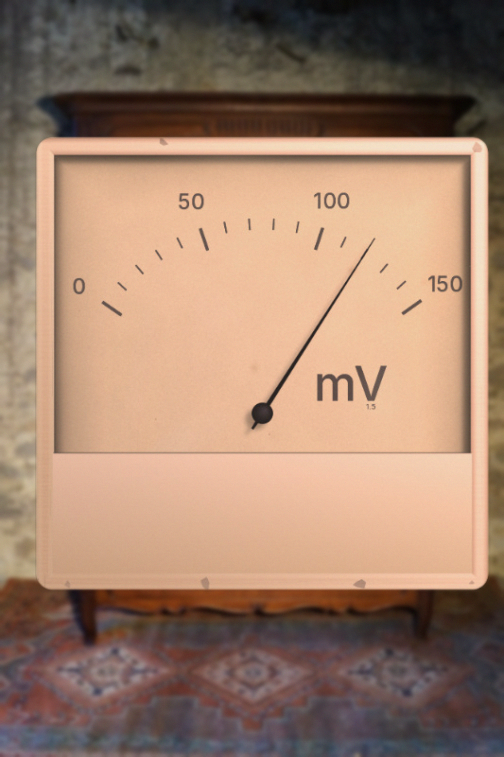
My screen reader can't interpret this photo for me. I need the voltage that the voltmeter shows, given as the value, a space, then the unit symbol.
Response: 120 mV
